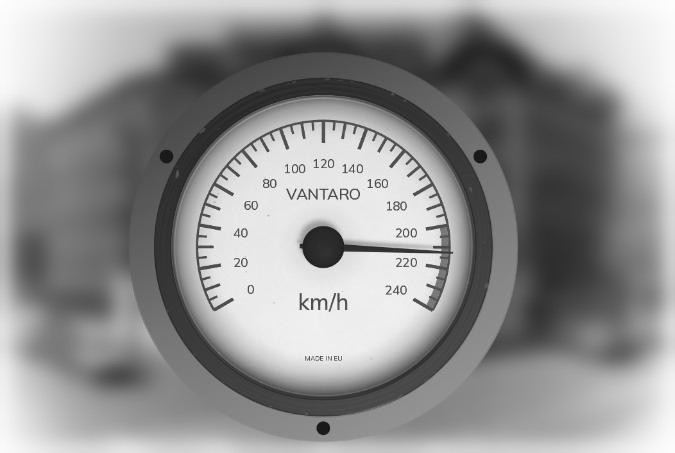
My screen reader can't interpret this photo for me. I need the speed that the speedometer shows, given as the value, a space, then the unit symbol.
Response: 212.5 km/h
